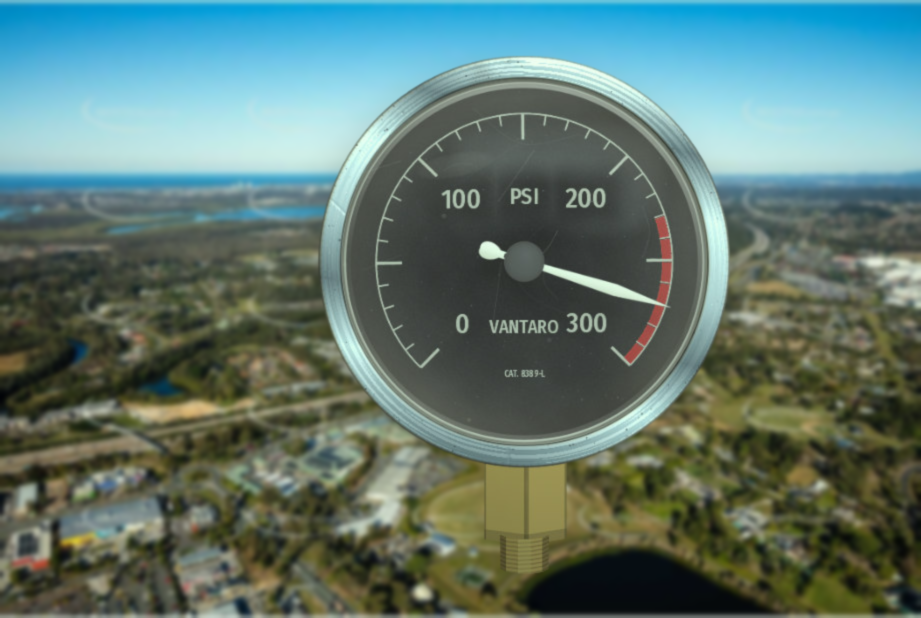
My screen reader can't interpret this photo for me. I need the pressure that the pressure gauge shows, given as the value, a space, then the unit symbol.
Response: 270 psi
